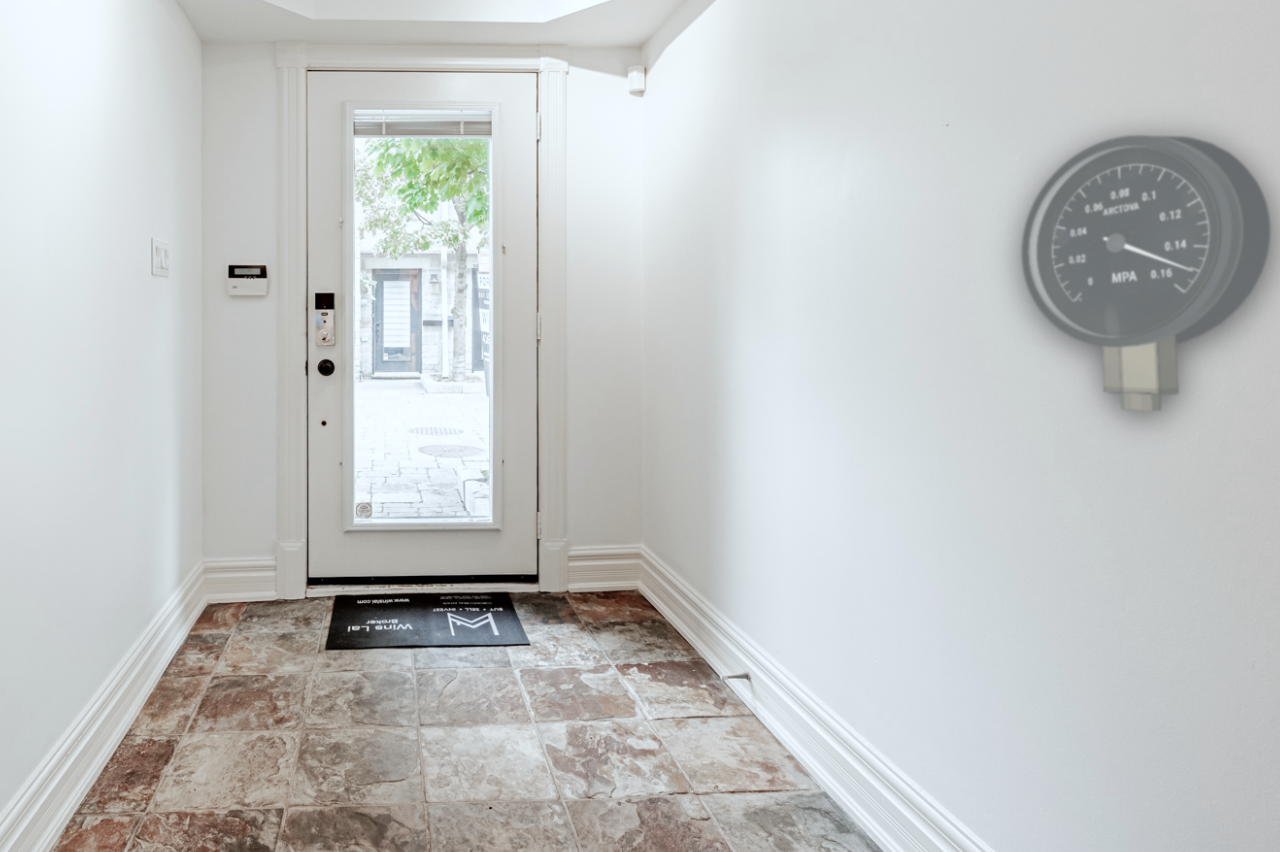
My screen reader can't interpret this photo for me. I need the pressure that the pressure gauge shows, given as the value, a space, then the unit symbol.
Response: 0.15 MPa
